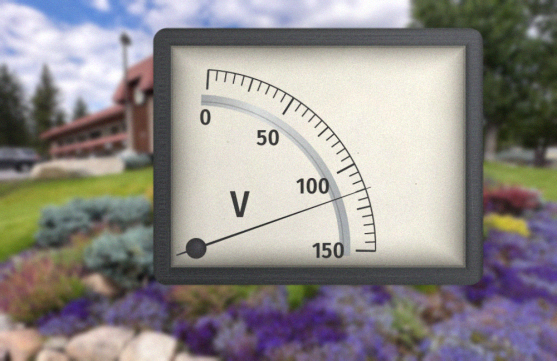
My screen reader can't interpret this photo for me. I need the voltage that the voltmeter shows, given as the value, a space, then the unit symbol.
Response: 115 V
